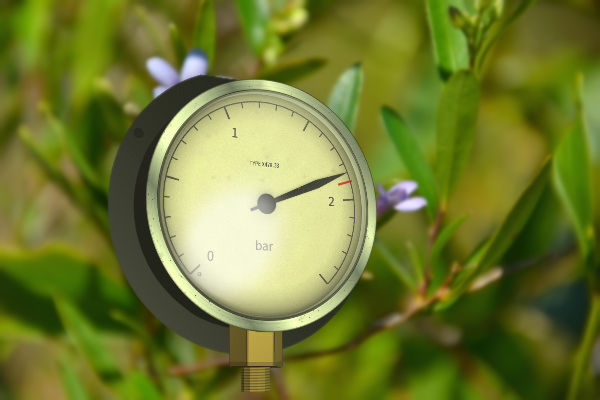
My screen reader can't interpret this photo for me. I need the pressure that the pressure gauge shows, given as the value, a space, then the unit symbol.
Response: 1.85 bar
